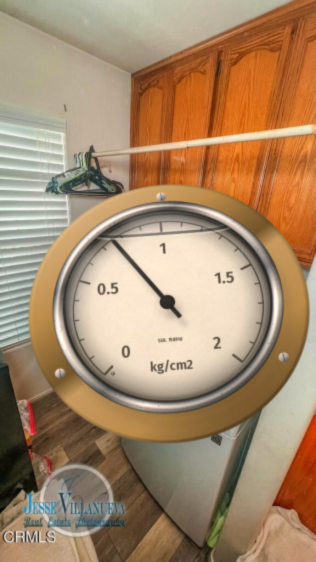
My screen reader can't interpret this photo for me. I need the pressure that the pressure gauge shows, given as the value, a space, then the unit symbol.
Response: 0.75 kg/cm²
